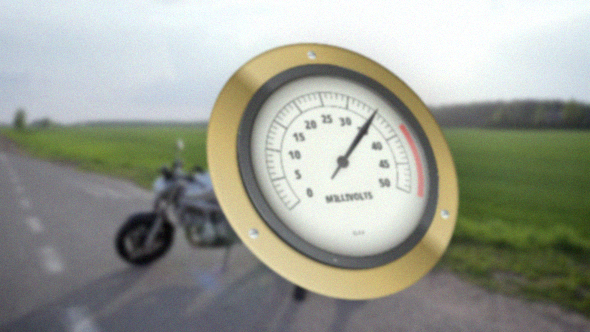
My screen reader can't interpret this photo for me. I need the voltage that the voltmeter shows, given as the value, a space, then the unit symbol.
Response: 35 mV
